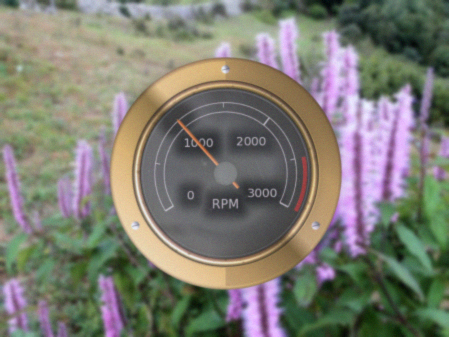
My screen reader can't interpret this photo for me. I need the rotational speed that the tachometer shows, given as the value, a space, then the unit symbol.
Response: 1000 rpm
